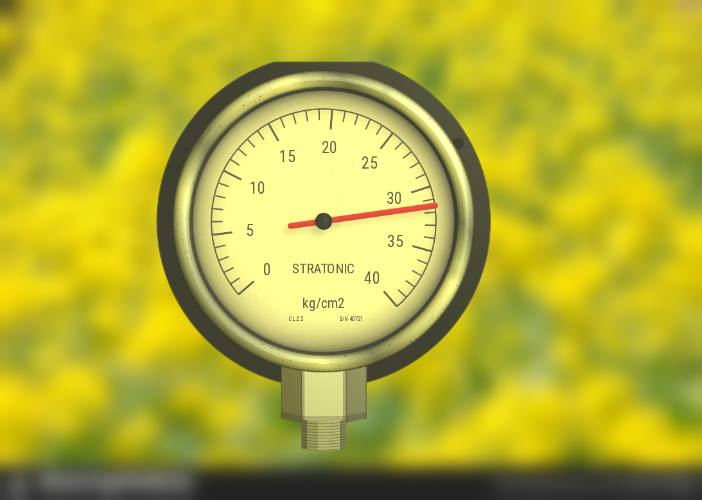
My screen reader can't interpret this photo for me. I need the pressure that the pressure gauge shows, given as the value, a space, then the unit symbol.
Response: 31.5 kg/cm²
